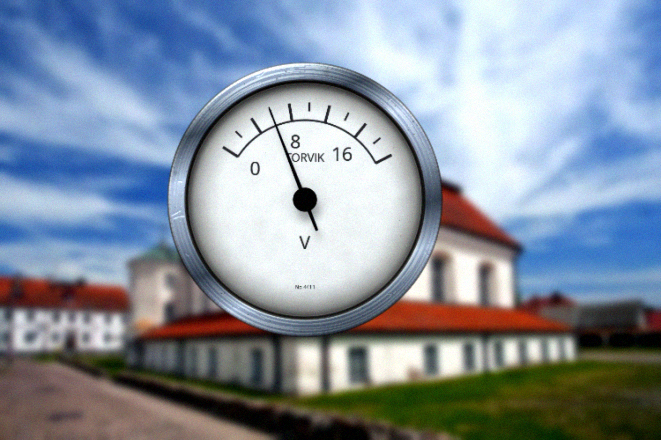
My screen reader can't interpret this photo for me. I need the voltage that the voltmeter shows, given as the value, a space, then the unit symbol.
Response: 6 V
